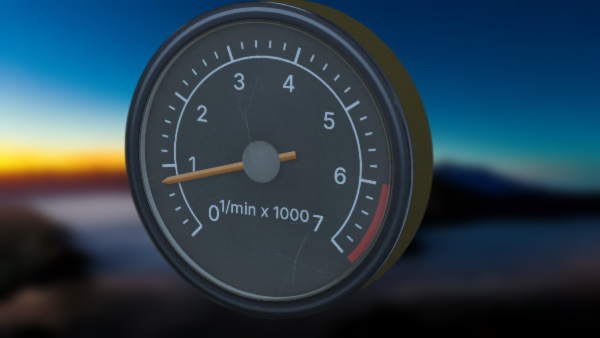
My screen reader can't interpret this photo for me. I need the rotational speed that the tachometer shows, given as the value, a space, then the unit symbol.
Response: 800 rpm
